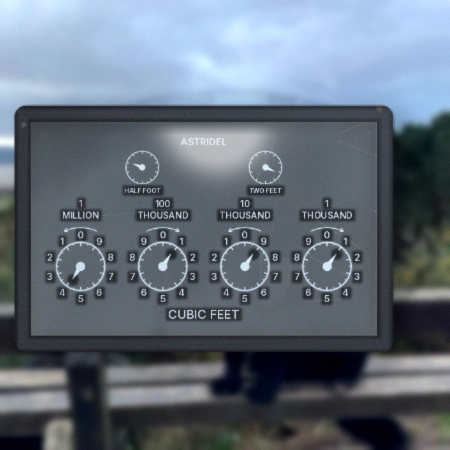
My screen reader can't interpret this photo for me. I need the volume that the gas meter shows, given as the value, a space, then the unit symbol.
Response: 409100 ft³
